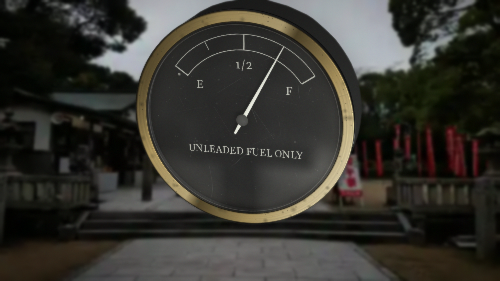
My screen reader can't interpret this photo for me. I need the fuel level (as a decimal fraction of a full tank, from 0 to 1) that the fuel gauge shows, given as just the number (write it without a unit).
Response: 0.75
